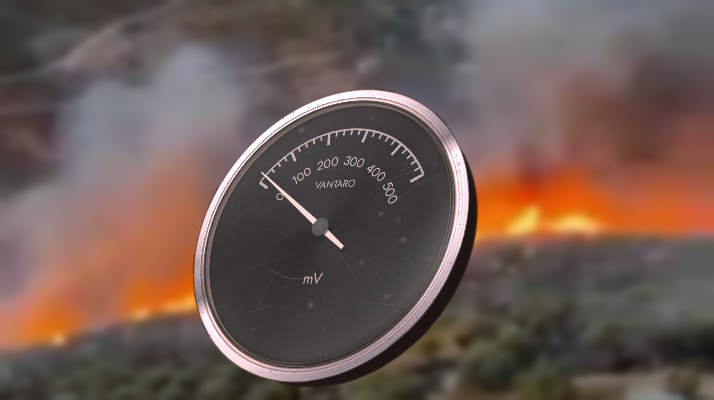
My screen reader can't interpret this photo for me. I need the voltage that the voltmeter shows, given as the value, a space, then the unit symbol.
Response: 20 mV
